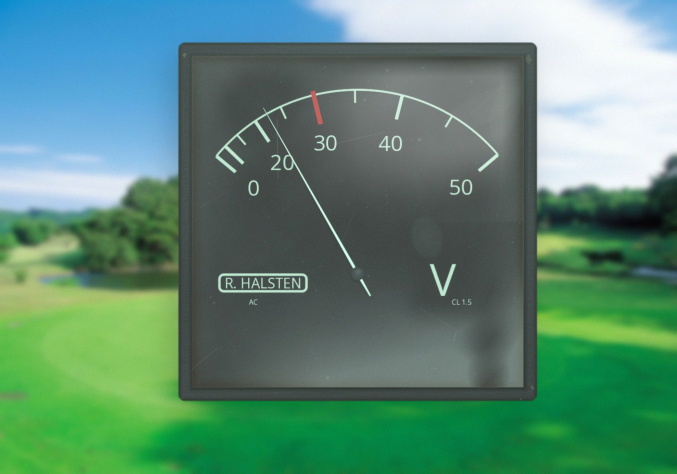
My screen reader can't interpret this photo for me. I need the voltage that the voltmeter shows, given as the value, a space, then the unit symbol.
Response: 22.5 V
